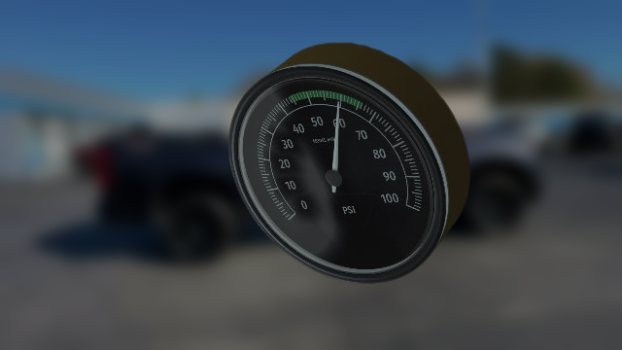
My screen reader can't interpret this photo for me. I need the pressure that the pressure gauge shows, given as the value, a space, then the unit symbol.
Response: 60 psi
